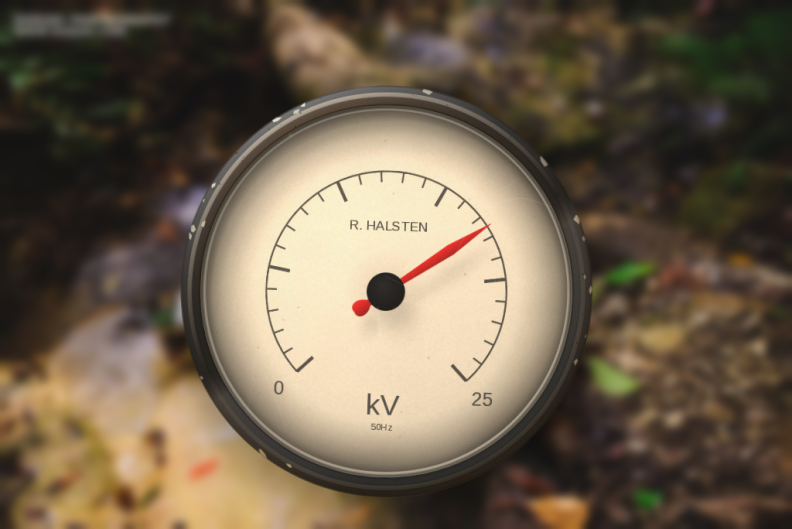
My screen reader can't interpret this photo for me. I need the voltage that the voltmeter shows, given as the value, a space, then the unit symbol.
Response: 17.5 kV
